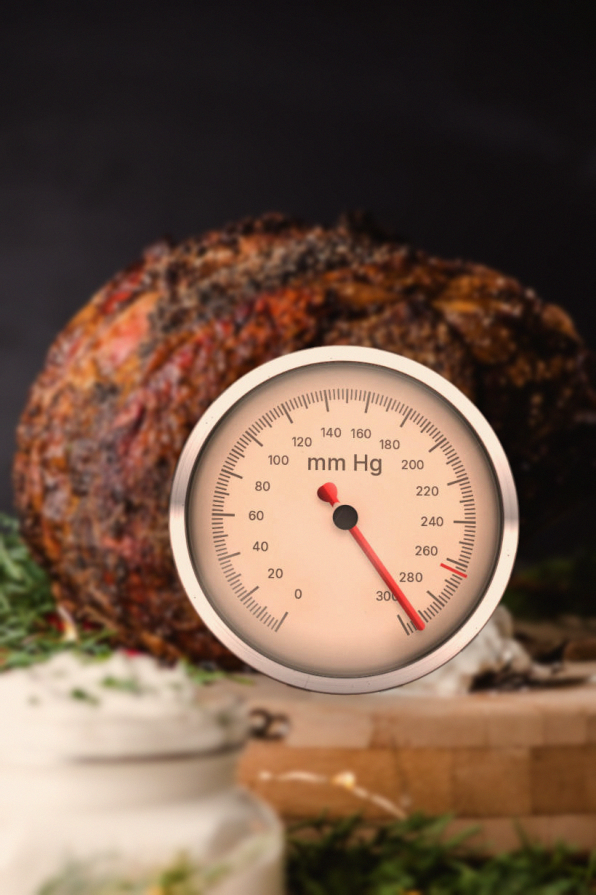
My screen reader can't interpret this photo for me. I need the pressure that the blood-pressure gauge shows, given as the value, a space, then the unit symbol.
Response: 294 mmHg
